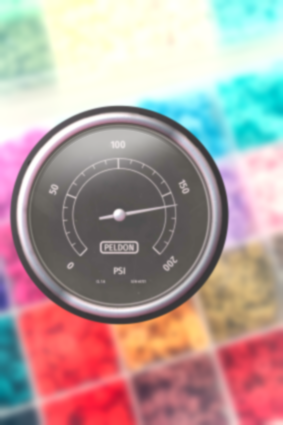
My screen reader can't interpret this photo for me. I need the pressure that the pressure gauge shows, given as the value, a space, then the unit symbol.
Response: 160 psi
